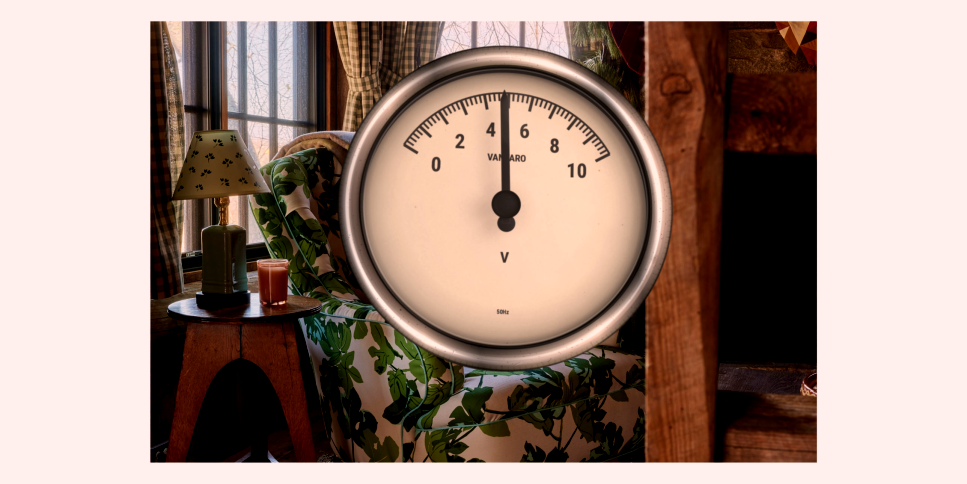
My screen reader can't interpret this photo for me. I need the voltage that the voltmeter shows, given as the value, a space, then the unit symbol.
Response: 4.8 V
